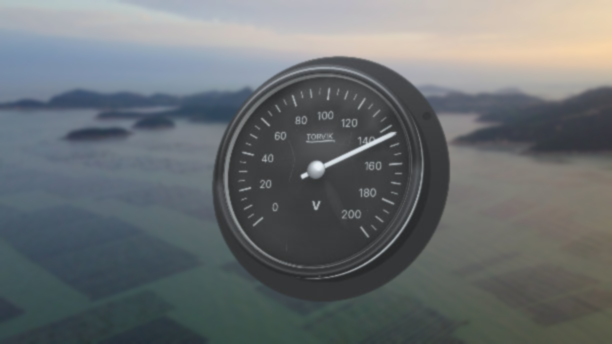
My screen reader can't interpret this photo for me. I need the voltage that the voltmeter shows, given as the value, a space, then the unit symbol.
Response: 145 V
